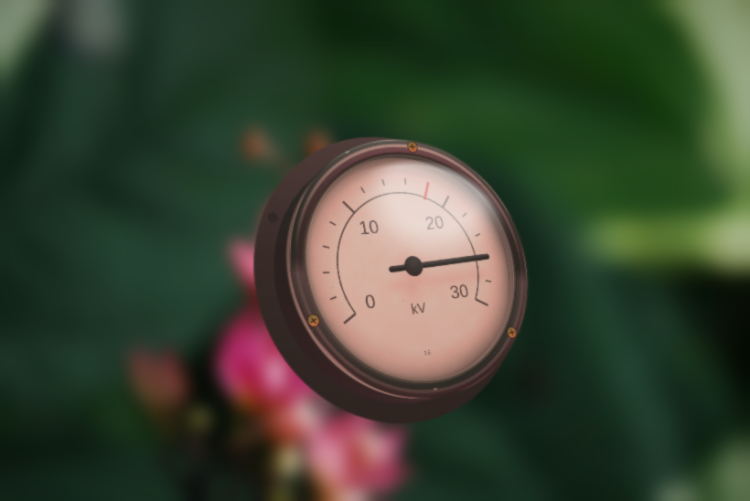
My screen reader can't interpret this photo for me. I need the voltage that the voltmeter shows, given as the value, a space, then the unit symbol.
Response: 26 kV
